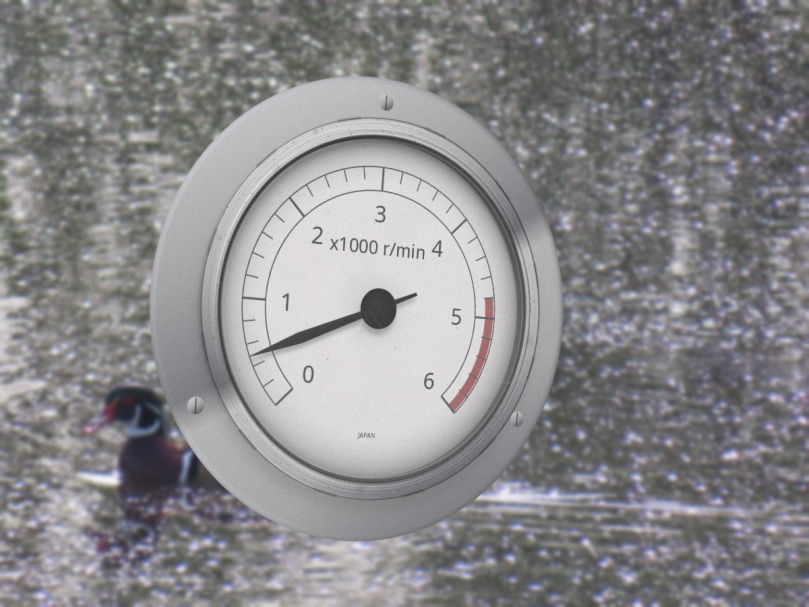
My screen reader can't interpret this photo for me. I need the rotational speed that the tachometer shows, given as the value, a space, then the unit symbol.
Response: 500 rpm
